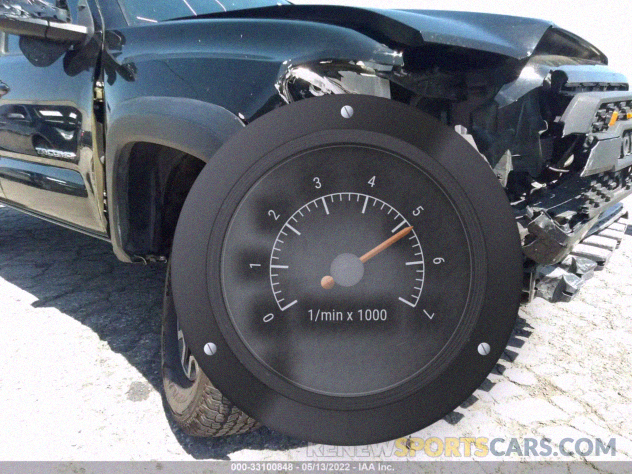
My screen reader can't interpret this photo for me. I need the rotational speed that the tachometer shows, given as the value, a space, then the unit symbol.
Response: 5200 rpm
